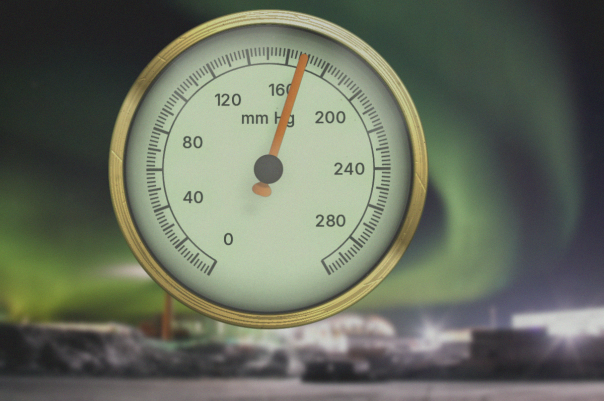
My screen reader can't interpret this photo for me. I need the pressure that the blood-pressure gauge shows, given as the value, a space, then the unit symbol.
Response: 168 mmHg
